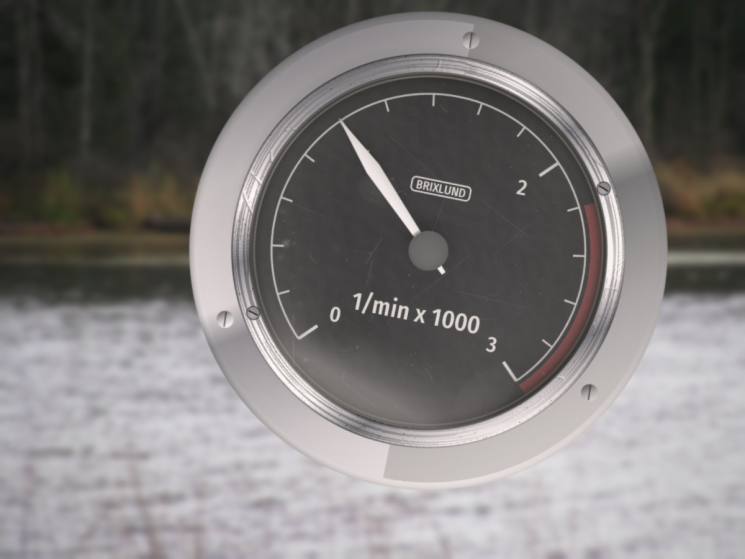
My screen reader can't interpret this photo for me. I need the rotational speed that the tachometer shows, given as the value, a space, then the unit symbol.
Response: 1000 rpm
